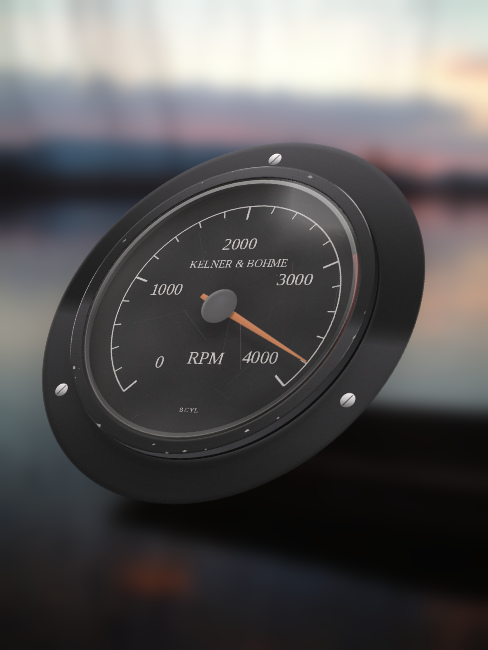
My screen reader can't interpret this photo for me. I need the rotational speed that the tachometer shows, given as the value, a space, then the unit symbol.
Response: 3800 rpm
